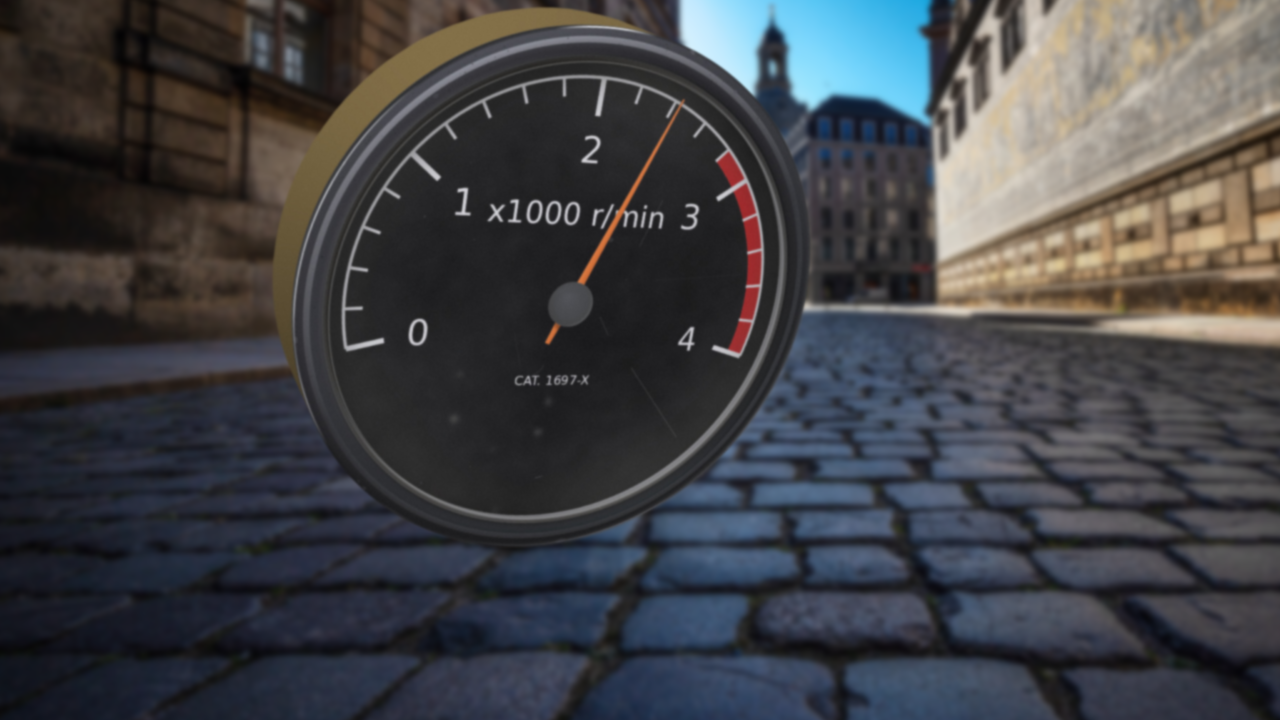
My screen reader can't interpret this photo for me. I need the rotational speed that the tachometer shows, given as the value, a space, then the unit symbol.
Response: 2400 rpm
